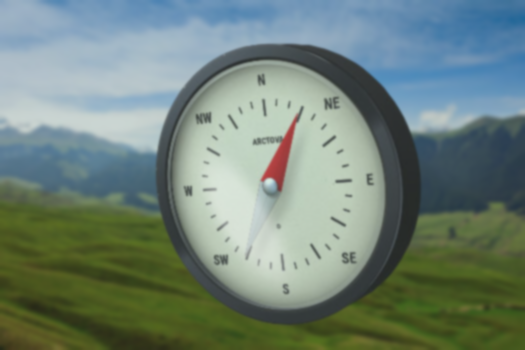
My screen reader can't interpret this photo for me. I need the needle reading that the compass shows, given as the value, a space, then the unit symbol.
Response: 30 °
